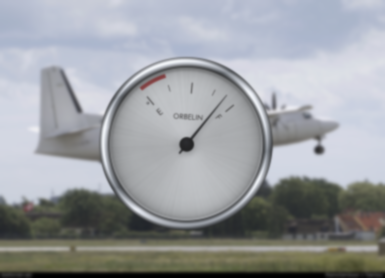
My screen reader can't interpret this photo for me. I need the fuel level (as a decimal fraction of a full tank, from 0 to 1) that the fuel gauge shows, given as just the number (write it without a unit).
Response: 0.875
